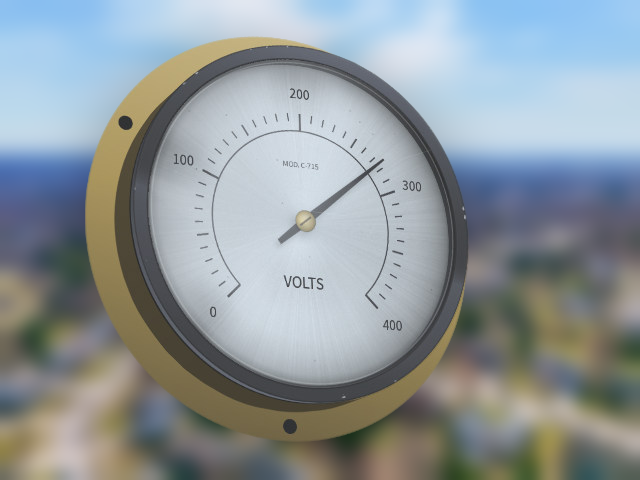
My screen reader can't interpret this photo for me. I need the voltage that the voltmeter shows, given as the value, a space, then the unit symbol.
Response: 275 V
